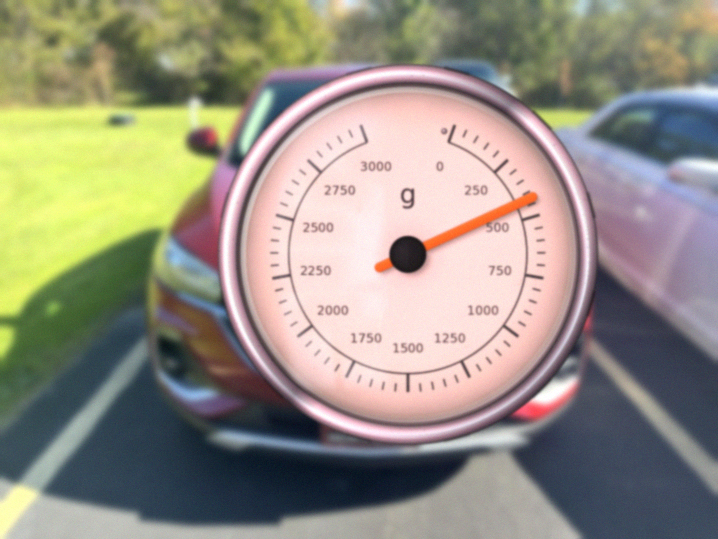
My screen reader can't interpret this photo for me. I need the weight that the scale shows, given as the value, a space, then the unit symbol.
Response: 425 g
